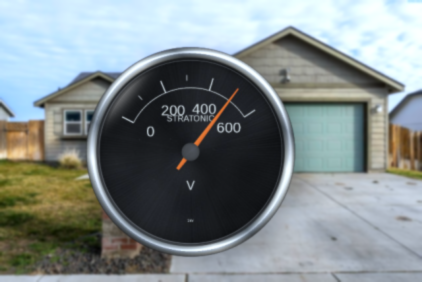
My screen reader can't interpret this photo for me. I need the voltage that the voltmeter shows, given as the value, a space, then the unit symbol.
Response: 500 V
